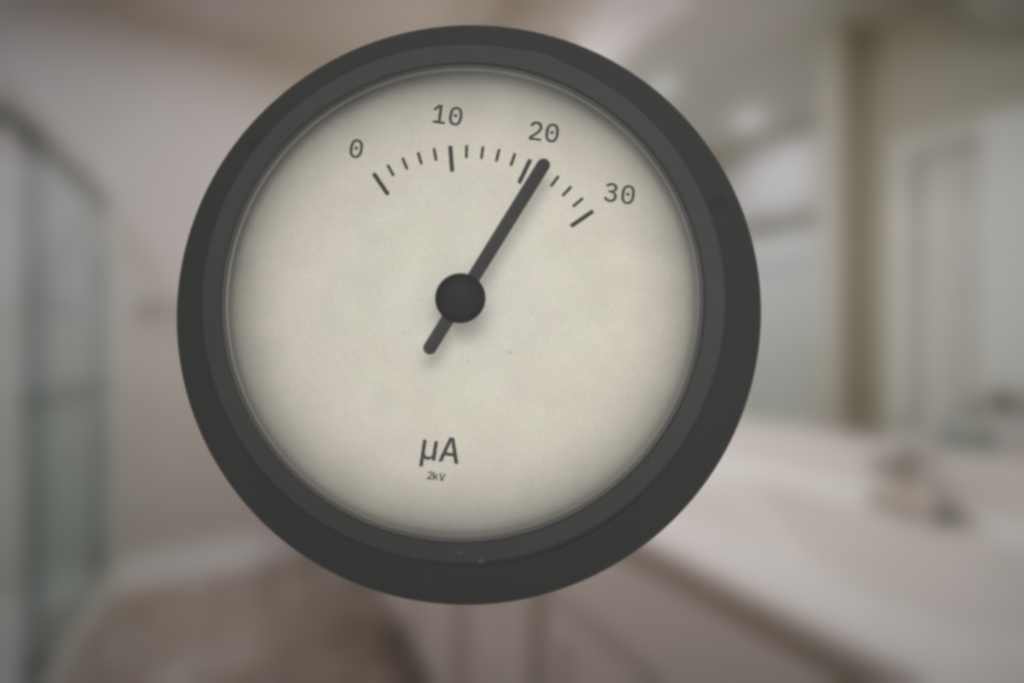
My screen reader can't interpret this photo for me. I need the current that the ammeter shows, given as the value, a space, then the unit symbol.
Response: 22 µA
